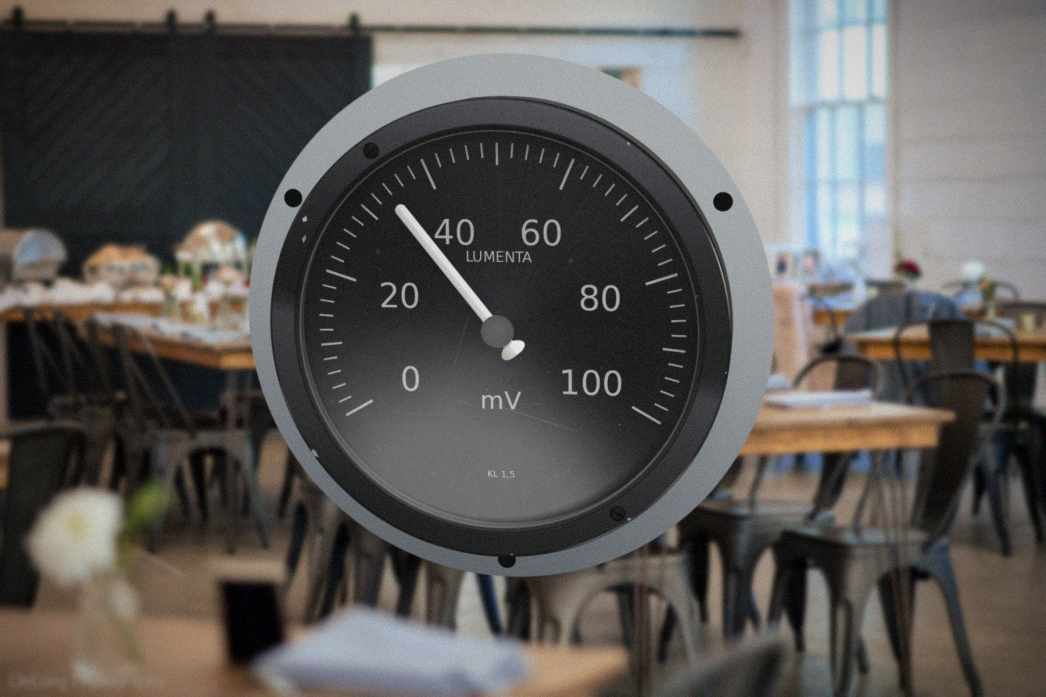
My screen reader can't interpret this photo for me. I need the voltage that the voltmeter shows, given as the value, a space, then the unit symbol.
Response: 34 mV
